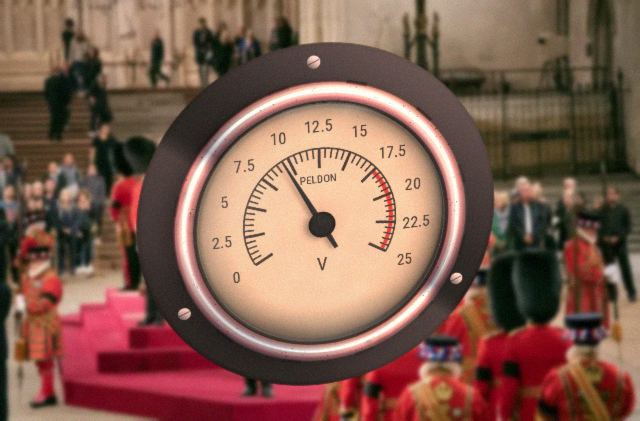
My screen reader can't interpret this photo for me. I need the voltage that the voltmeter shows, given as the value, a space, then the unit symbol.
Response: 9.5 V
